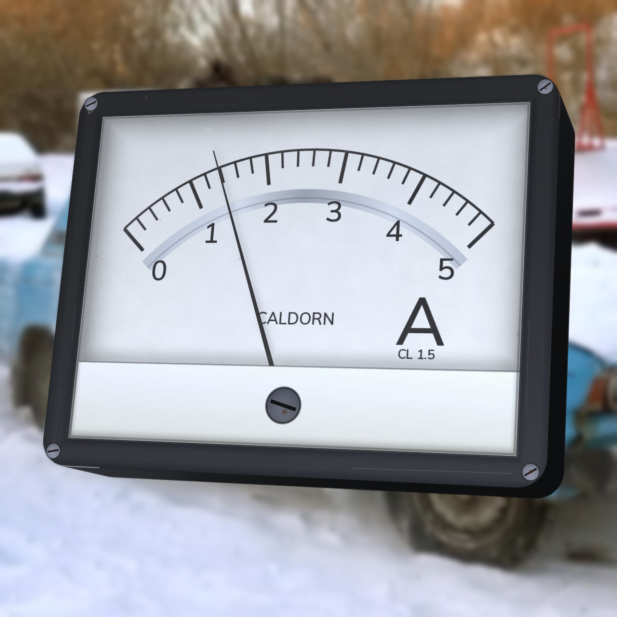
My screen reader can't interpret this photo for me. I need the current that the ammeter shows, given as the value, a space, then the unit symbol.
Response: 1.4 A
